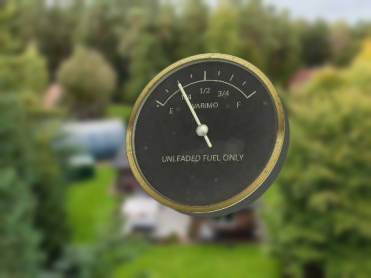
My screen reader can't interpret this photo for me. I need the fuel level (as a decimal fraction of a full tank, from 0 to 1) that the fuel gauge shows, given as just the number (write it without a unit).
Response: 0.25
